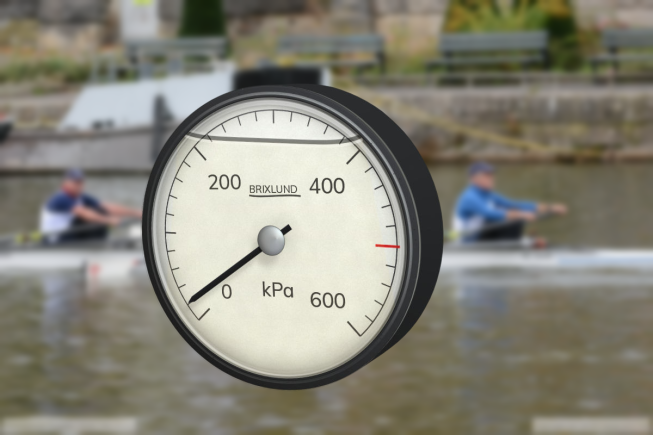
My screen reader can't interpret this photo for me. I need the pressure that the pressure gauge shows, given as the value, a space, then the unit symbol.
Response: 20 kPa
